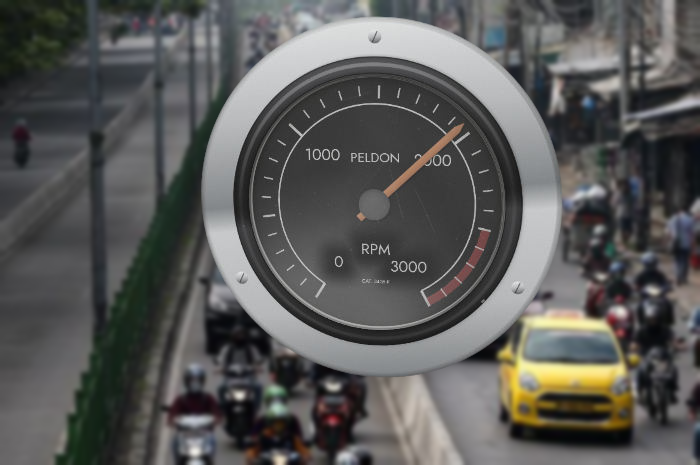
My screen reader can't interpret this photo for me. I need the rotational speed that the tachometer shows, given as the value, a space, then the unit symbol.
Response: 1950 rpm
